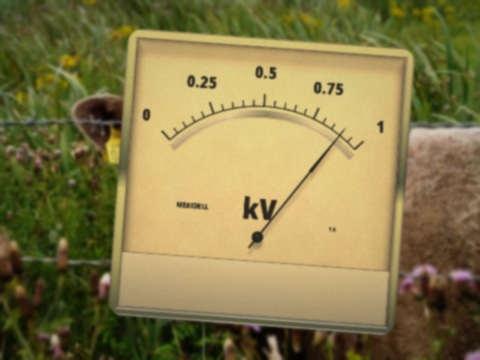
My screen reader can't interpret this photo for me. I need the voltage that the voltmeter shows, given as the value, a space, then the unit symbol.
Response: 0.9 kV
